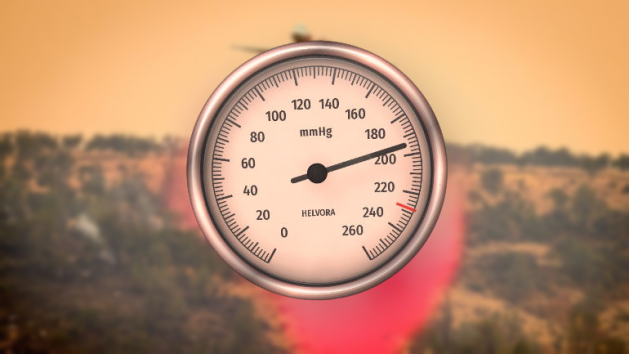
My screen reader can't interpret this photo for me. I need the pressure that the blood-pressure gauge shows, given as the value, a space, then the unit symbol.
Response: 194 mmHg
